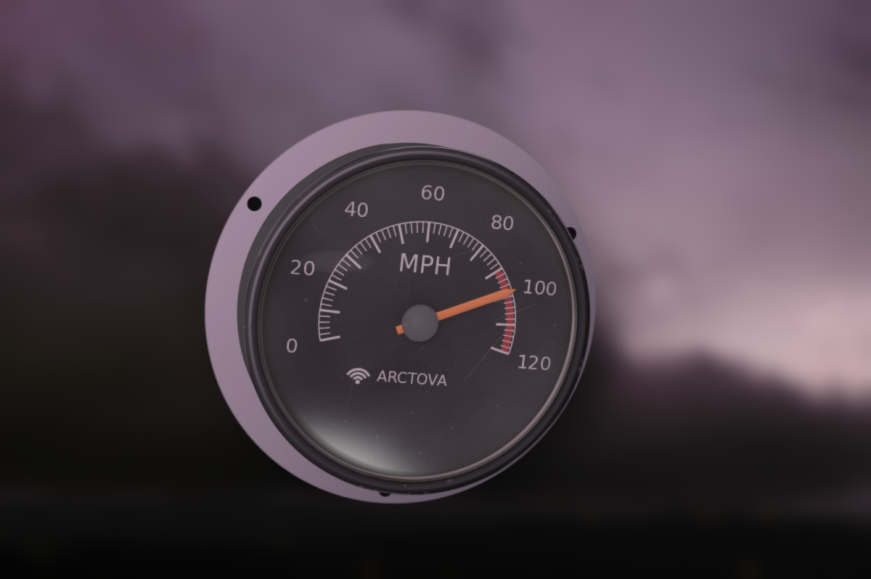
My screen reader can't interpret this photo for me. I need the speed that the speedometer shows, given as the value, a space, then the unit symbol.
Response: 98 mph
